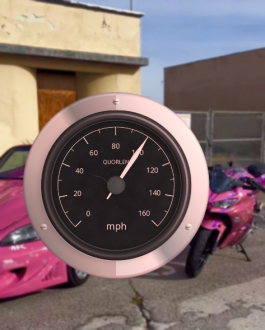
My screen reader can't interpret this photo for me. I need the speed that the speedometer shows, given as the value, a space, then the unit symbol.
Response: 100 mph
